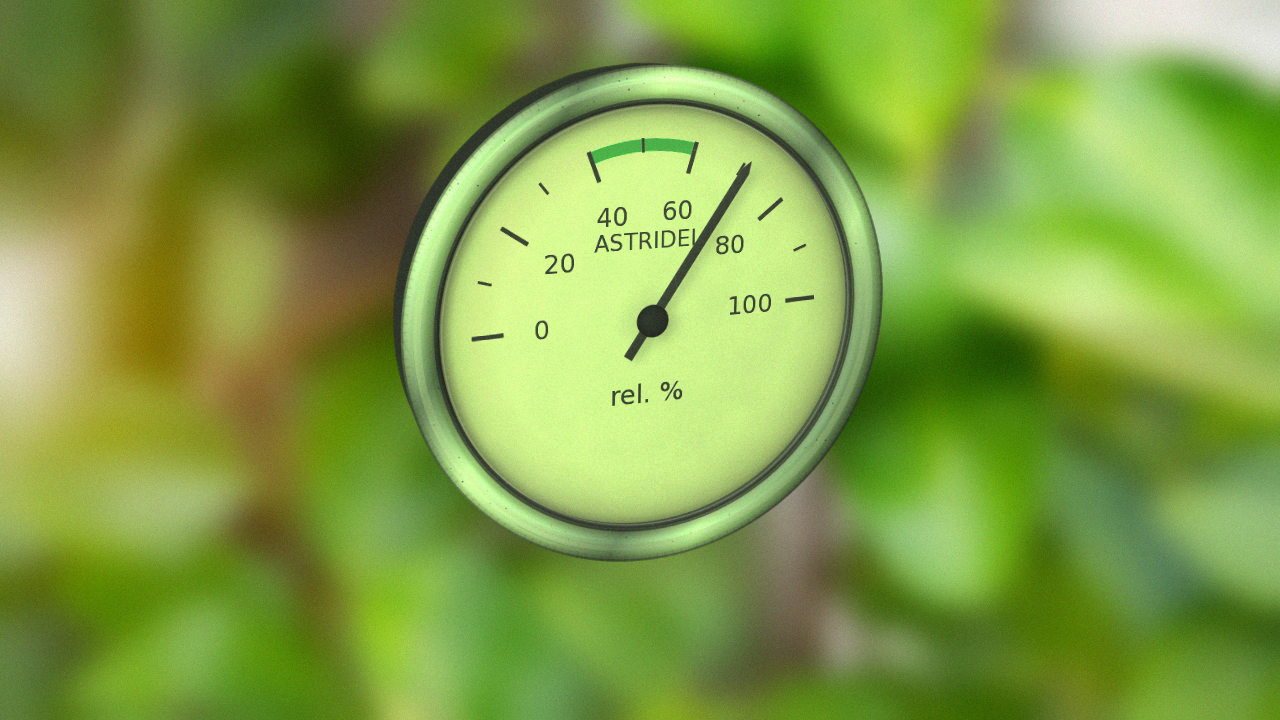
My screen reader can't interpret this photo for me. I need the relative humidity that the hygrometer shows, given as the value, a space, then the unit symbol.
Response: 70 %
